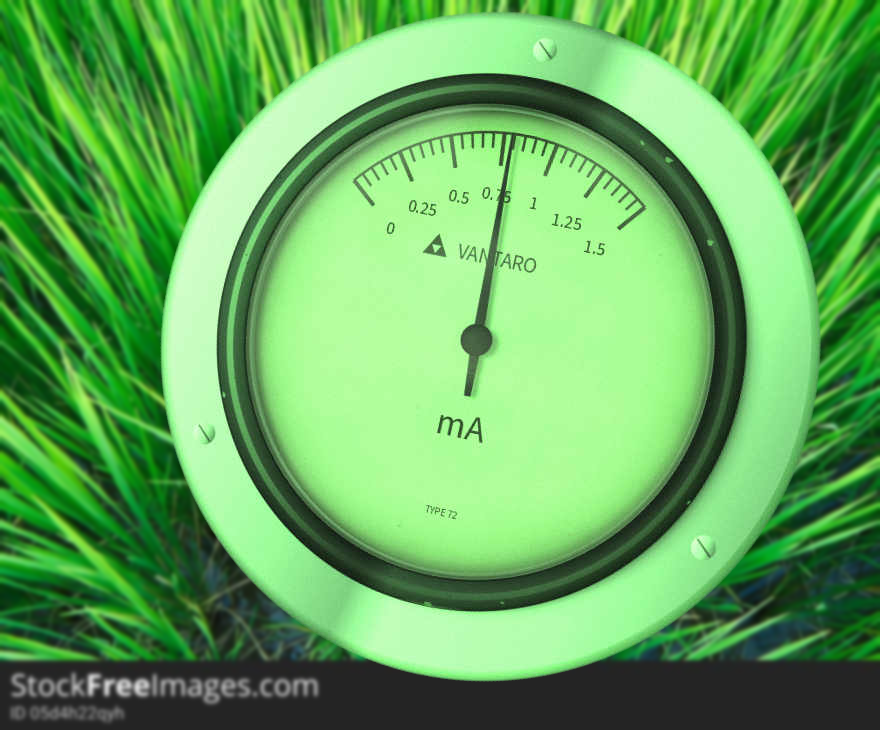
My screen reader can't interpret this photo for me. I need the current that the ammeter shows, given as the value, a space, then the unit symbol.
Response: 0.8 mA
